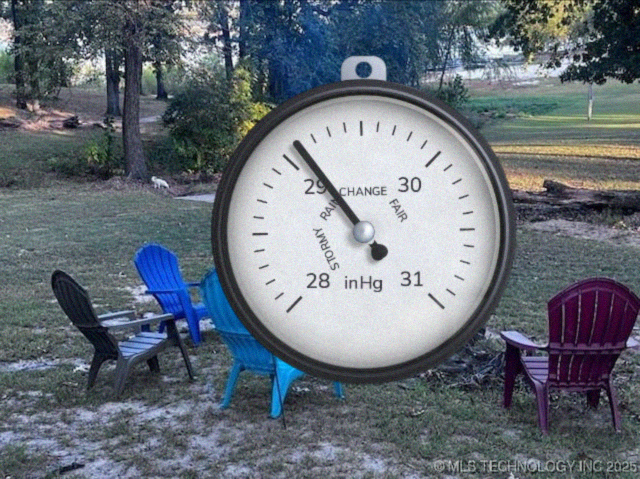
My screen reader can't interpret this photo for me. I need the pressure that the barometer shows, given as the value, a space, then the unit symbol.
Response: 29.1 inHg
